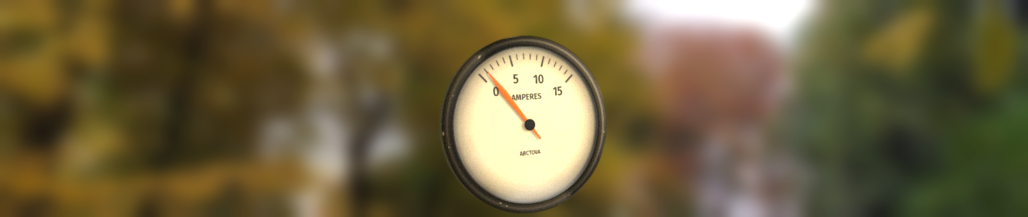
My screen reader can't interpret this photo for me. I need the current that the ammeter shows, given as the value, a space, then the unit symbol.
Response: 1 A
